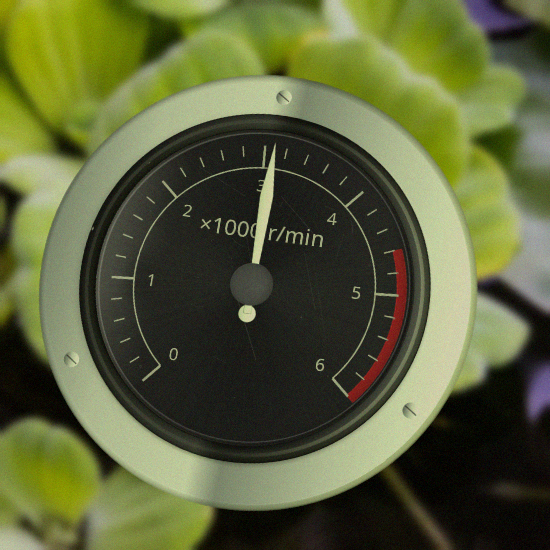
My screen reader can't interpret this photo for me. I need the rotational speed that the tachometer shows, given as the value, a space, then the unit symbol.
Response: 3100 rpm
